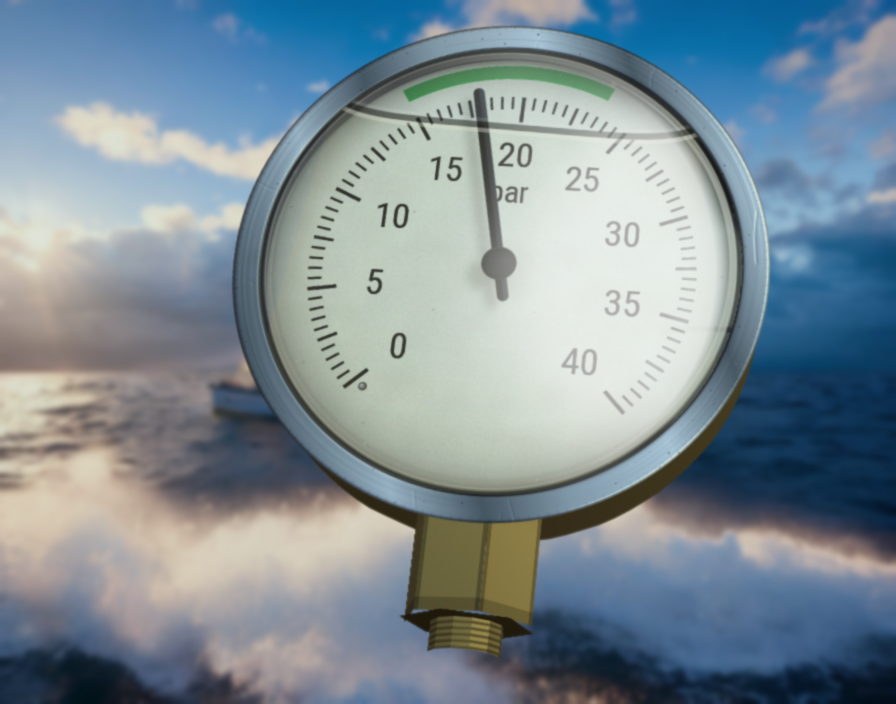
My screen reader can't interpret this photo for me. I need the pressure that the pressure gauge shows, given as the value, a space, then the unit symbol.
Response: 18 bar
